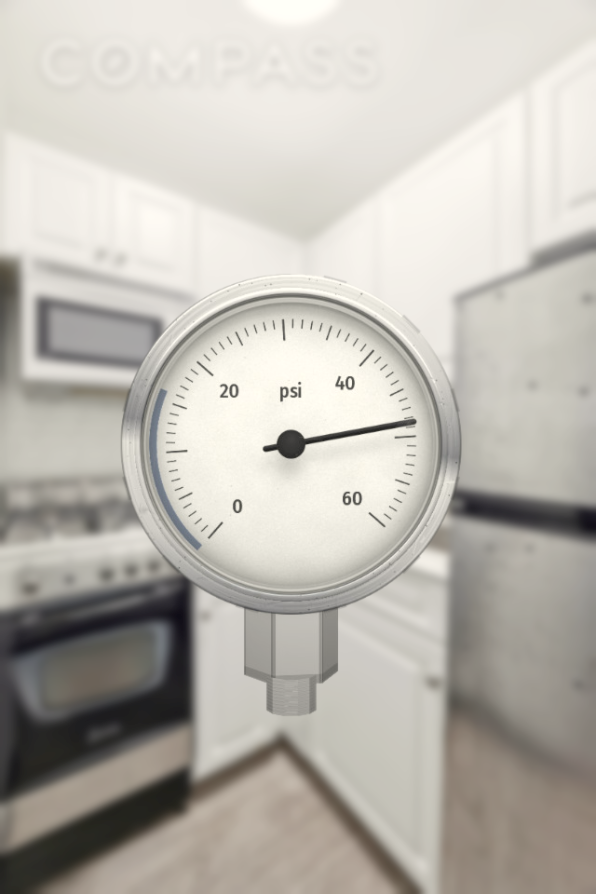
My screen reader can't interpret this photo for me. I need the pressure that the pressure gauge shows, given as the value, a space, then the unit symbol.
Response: 48.5 psi
